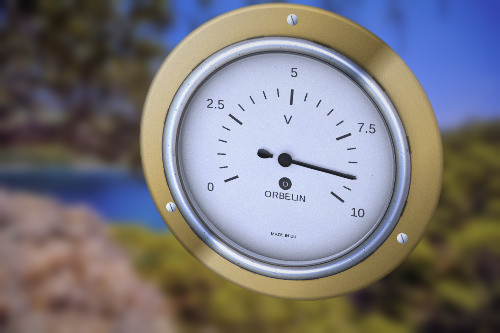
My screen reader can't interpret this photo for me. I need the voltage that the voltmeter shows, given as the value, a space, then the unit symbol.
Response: 9 V
